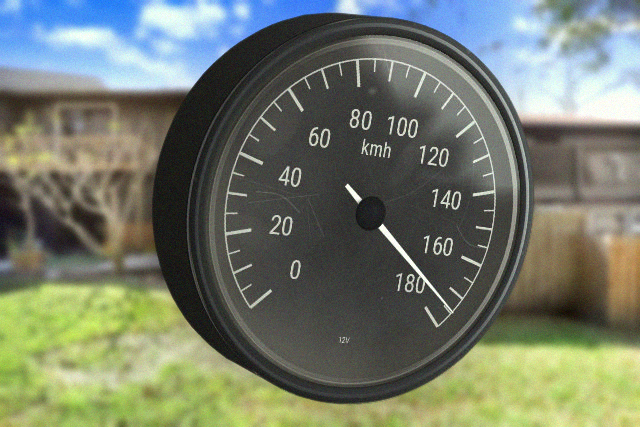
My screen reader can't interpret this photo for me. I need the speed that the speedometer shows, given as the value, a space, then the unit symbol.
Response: 175 km/h
